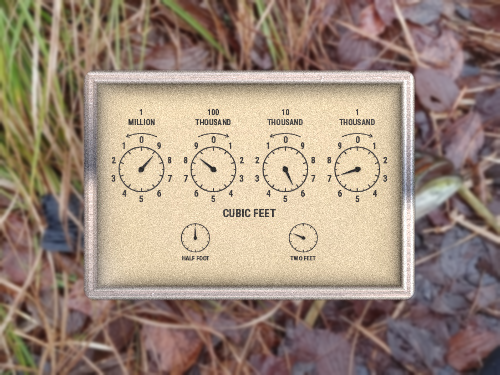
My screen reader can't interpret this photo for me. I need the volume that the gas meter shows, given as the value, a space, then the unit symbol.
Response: 885700 ft³
